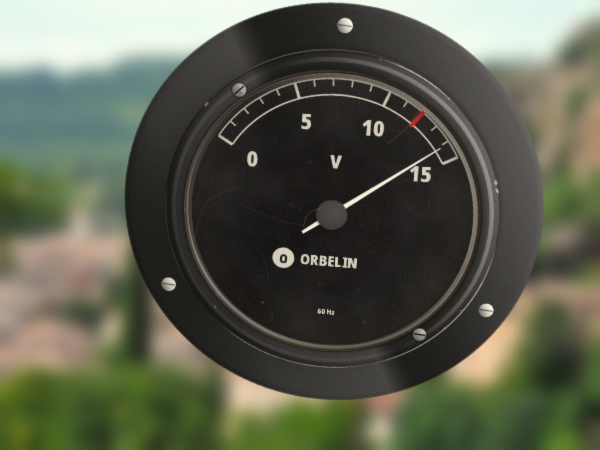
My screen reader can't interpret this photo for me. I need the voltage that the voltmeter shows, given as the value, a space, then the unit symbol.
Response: 14 V
